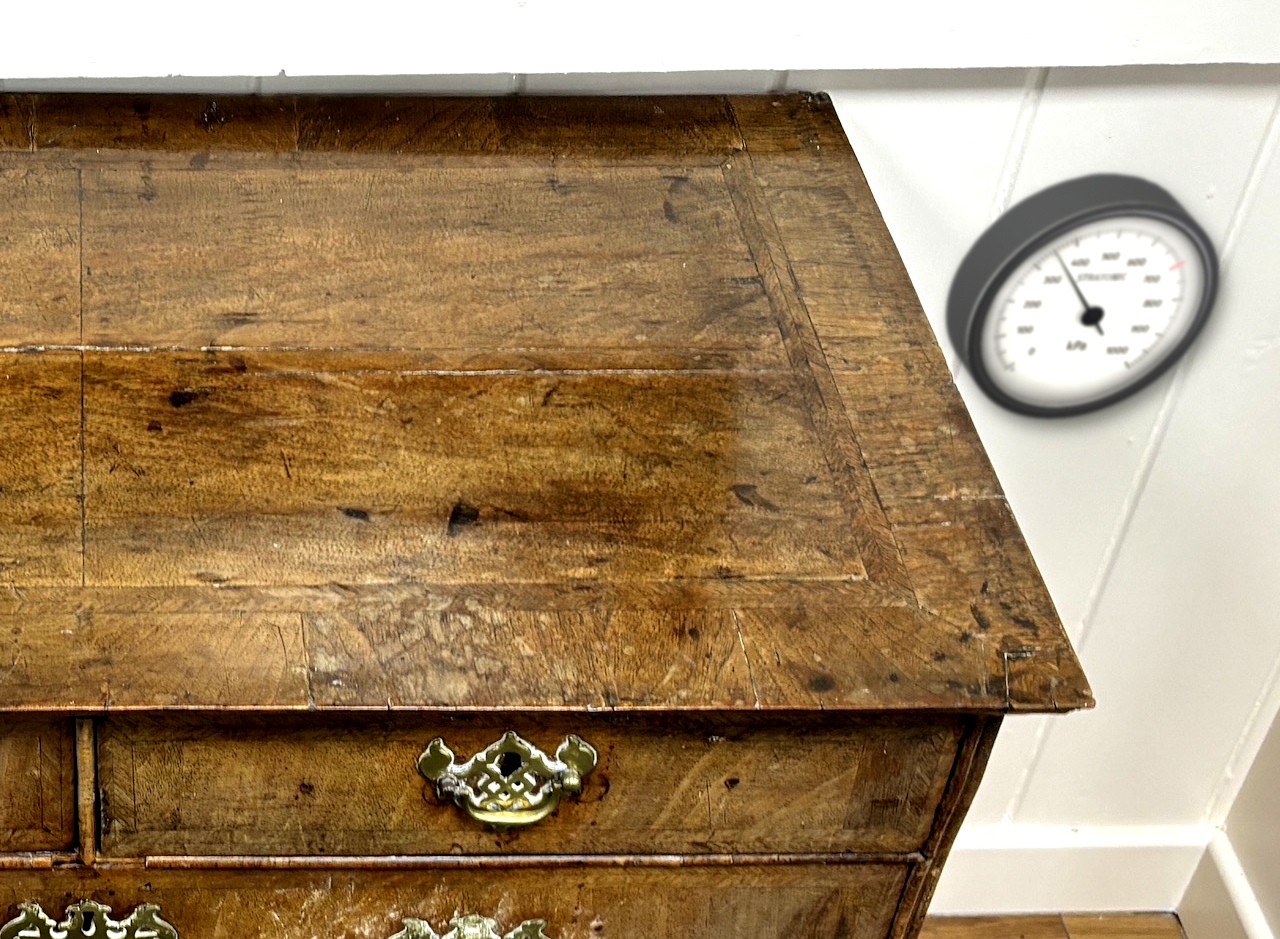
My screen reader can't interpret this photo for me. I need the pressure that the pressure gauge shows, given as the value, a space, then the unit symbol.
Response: 350 kPa
